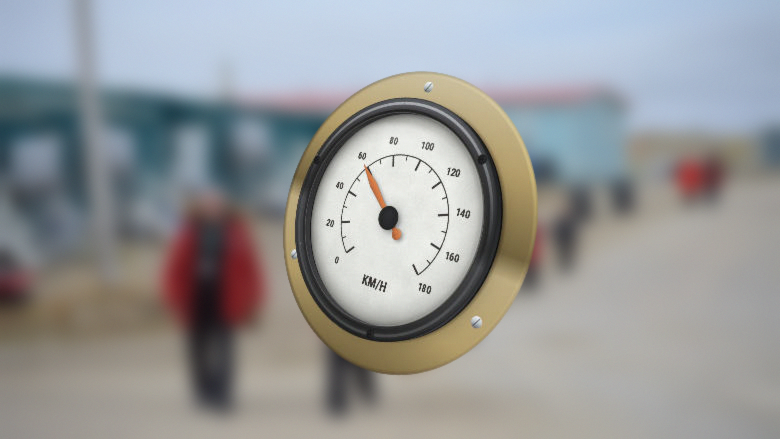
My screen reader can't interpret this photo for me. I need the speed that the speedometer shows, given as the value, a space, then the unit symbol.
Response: 60 km/h
